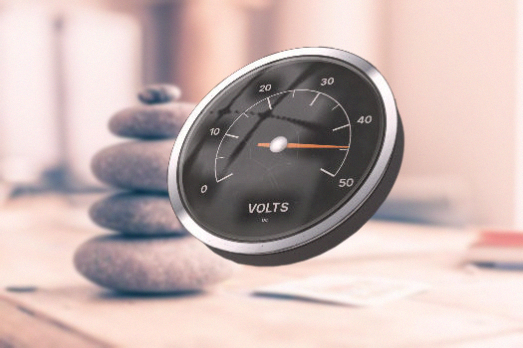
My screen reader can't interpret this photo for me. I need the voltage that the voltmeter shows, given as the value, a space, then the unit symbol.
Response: 45 V
